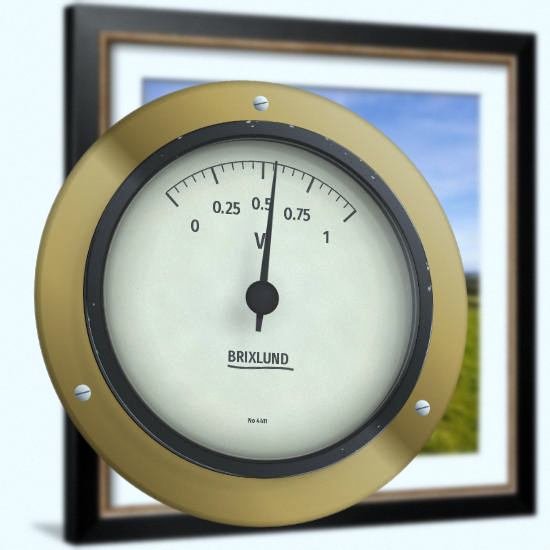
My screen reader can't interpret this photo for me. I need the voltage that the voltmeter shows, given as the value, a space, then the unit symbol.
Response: 0.55 V
